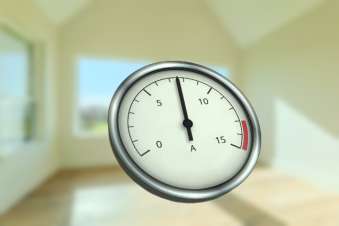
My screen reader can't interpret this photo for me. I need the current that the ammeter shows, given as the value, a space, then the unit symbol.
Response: 7.5 A
